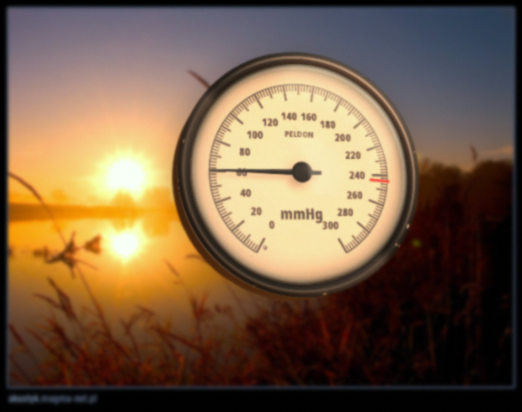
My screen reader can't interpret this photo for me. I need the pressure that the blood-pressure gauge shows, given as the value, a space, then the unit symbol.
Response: 60 mmHg
